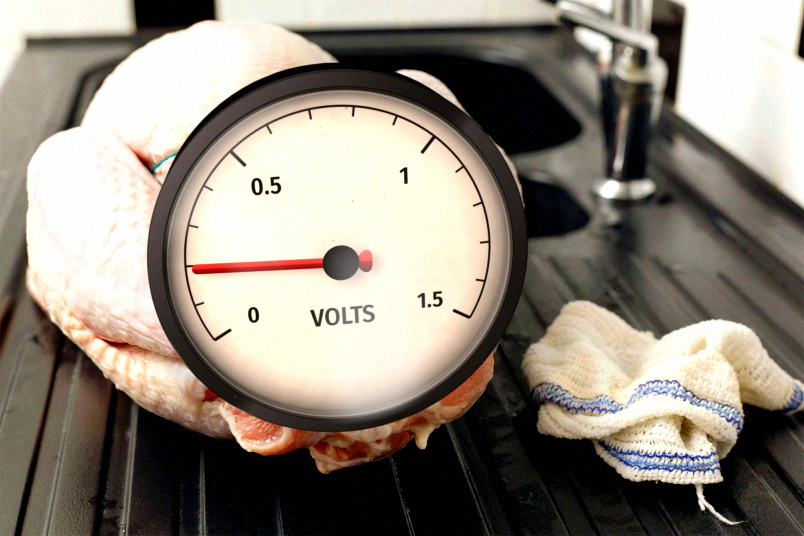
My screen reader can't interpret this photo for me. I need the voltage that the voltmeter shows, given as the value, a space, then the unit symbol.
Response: 0.2 V
